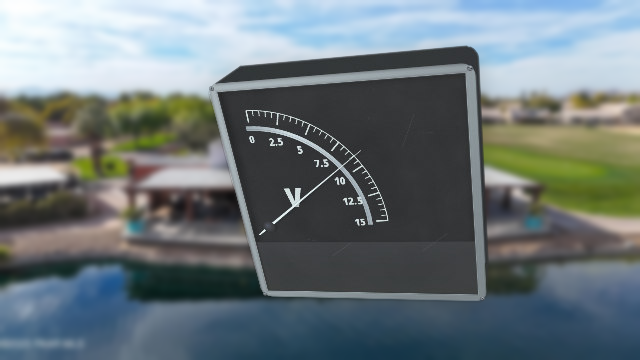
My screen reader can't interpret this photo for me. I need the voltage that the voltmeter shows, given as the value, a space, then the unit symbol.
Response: 9 V
